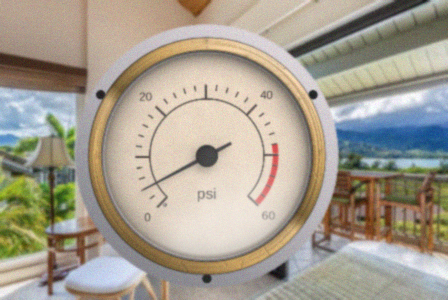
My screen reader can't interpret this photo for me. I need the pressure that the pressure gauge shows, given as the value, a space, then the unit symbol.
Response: 4 psi
